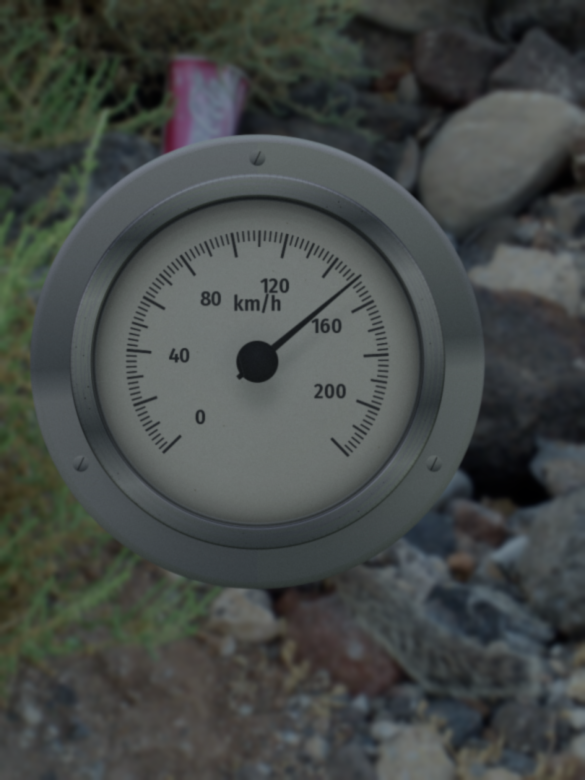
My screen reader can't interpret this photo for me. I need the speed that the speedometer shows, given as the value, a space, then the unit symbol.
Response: 150 km/h
